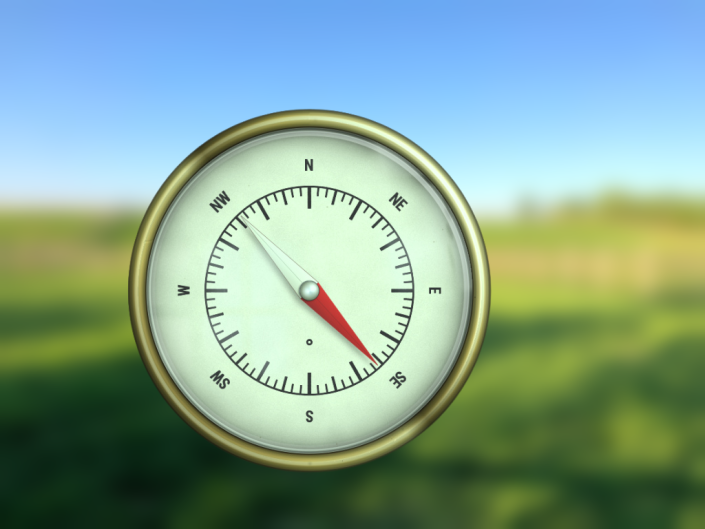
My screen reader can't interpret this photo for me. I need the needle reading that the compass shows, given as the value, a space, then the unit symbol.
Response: 137.5 °
